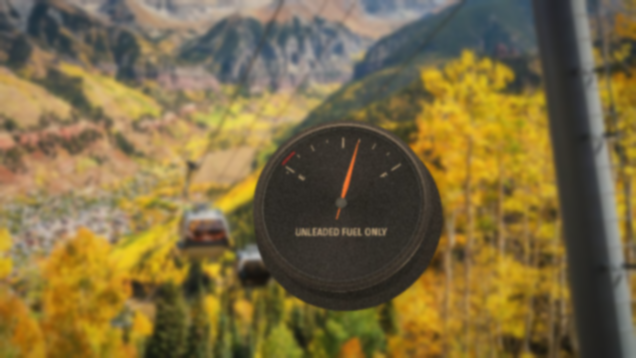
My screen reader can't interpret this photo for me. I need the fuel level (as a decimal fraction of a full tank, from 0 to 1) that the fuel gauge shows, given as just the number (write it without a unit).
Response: 0.625
